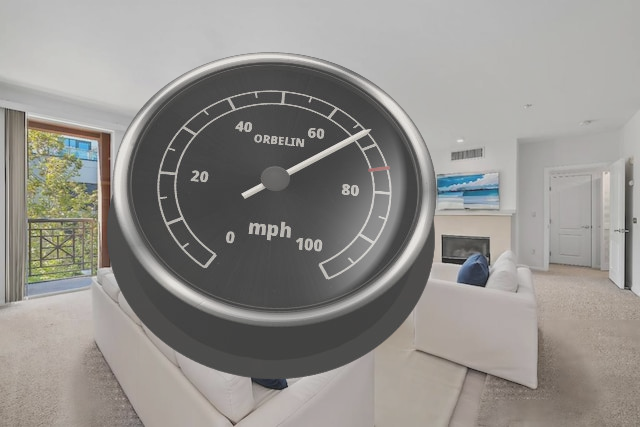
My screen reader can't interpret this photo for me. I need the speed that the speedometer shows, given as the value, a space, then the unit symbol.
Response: 67.5 mph
